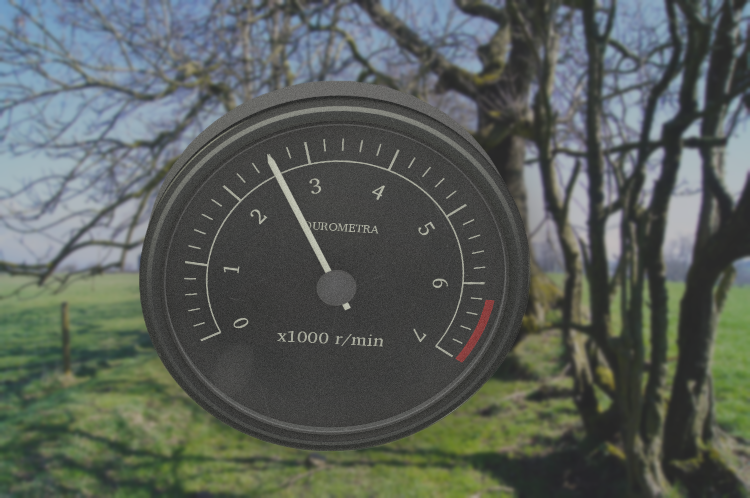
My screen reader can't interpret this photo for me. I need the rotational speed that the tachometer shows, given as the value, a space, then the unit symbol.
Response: 2600 rpm
